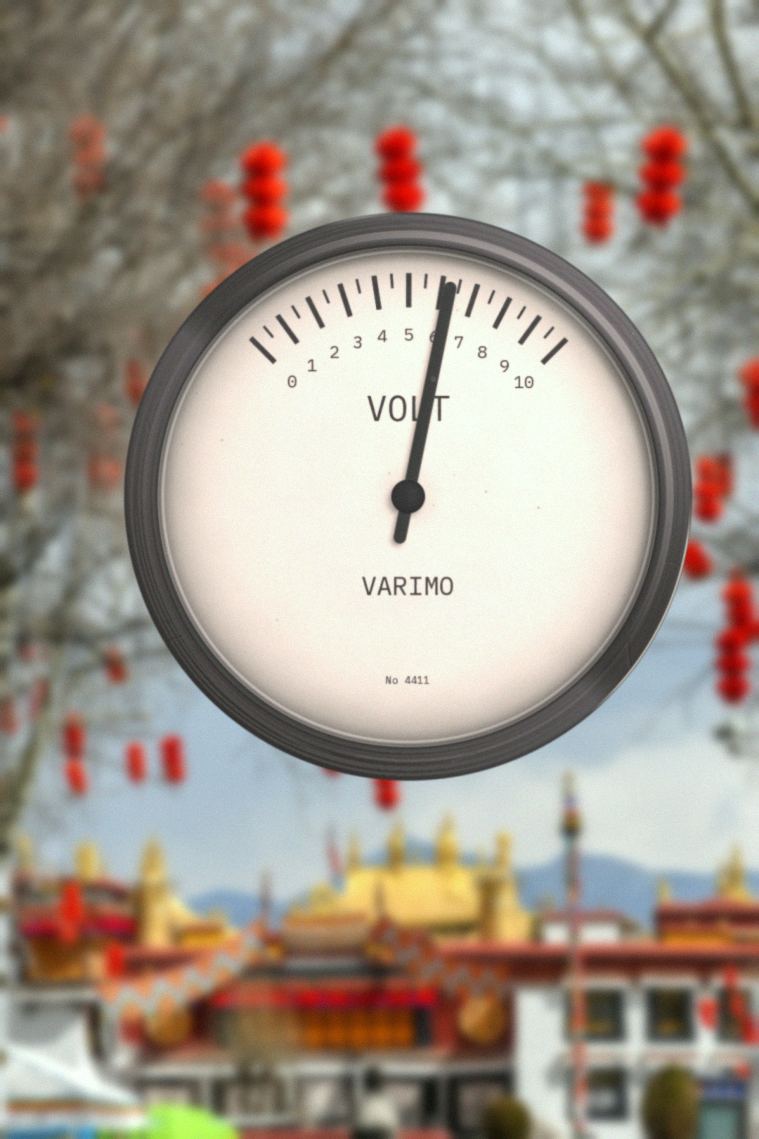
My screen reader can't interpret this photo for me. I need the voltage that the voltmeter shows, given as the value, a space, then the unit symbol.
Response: 6.25 V
